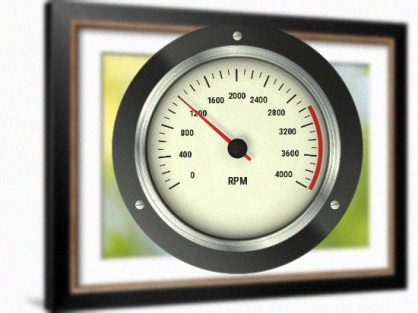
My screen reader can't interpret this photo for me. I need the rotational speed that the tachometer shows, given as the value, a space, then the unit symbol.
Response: 1200 rpm
